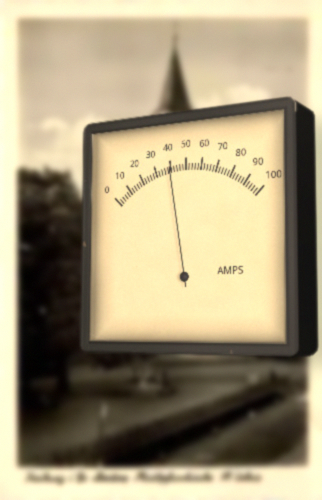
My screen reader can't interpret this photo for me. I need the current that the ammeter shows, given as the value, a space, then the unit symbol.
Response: 40 A
